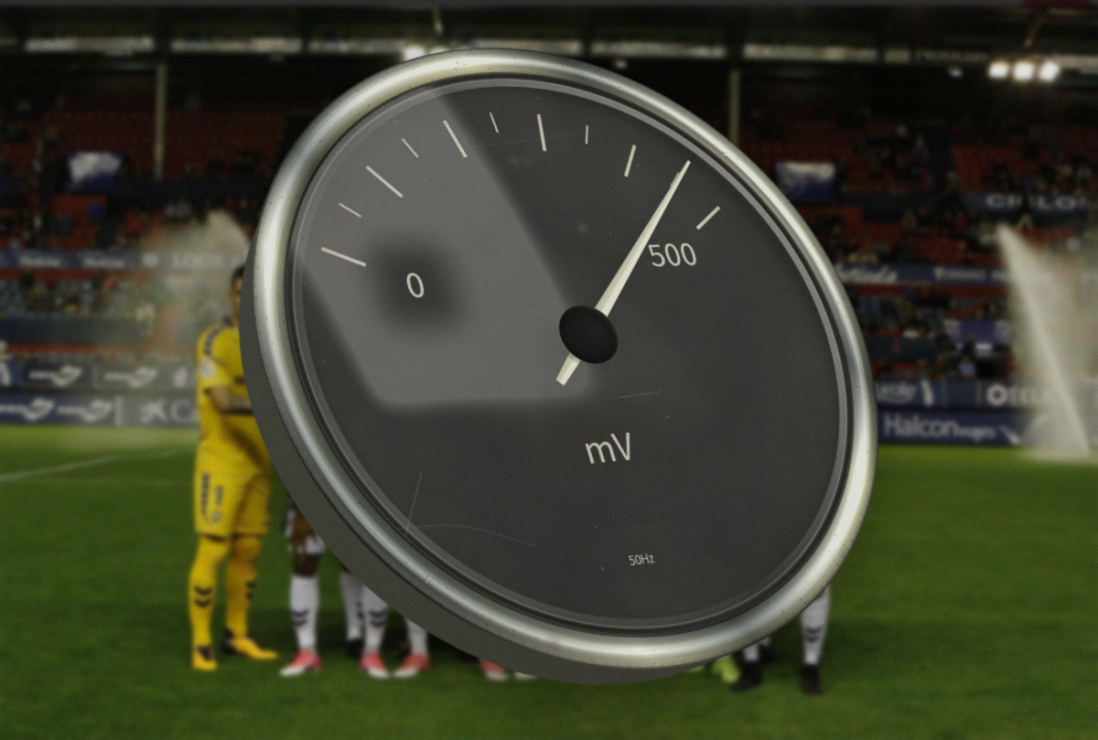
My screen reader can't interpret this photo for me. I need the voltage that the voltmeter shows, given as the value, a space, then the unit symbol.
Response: 450 mV
